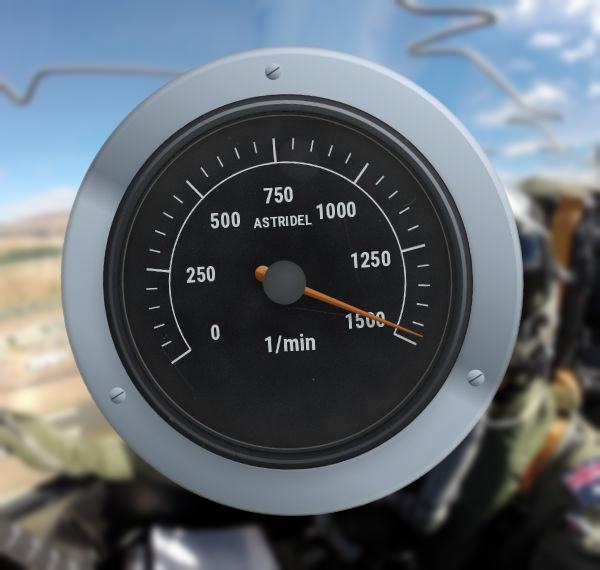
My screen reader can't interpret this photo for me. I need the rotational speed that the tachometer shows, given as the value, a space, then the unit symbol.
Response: 1475 rpm
